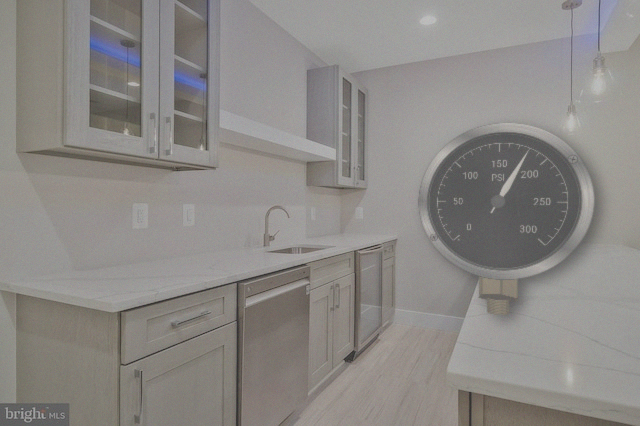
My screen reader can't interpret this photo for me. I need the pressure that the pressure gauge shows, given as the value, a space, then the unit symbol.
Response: 180 psi
